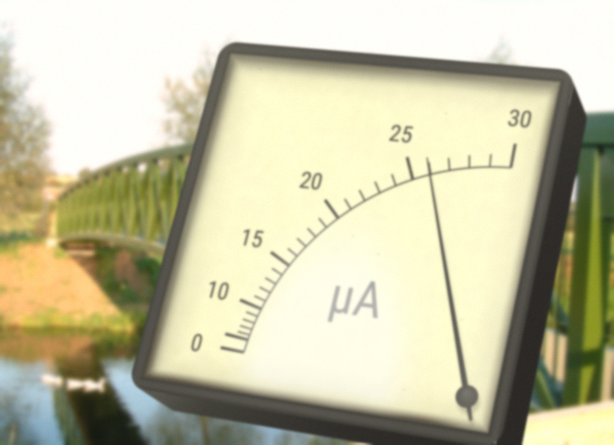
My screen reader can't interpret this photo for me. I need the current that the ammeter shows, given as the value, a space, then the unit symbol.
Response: 26 µA
